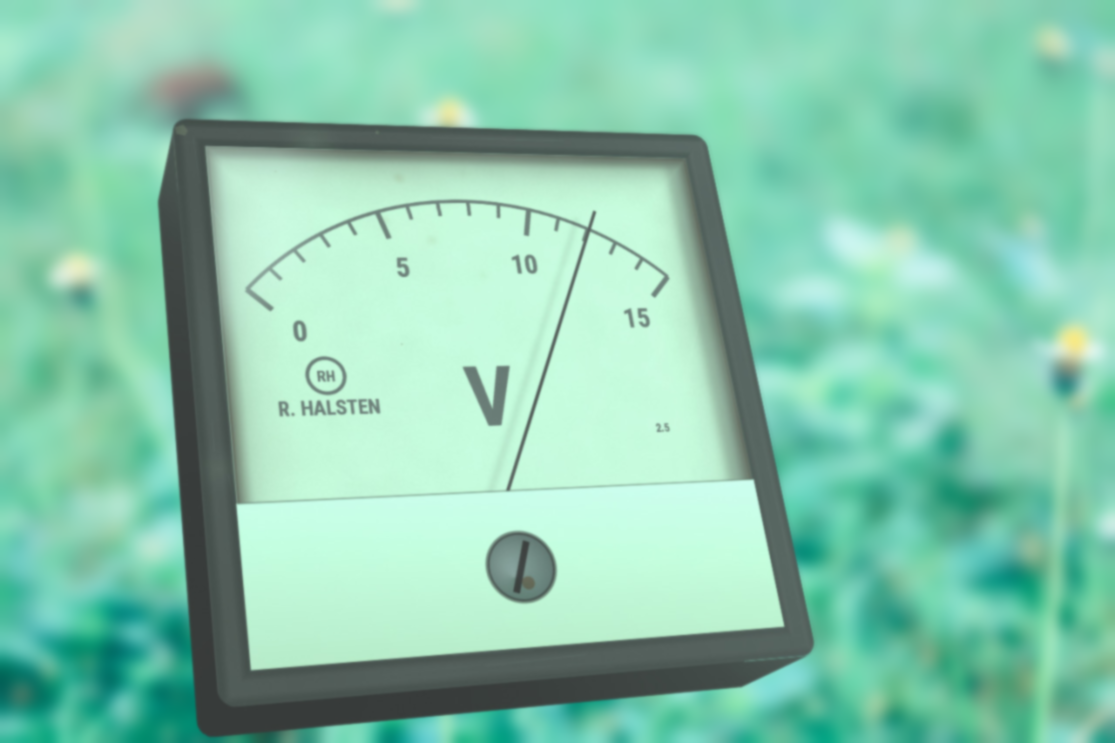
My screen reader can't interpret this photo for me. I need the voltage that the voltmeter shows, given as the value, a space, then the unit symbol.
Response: 12 V
